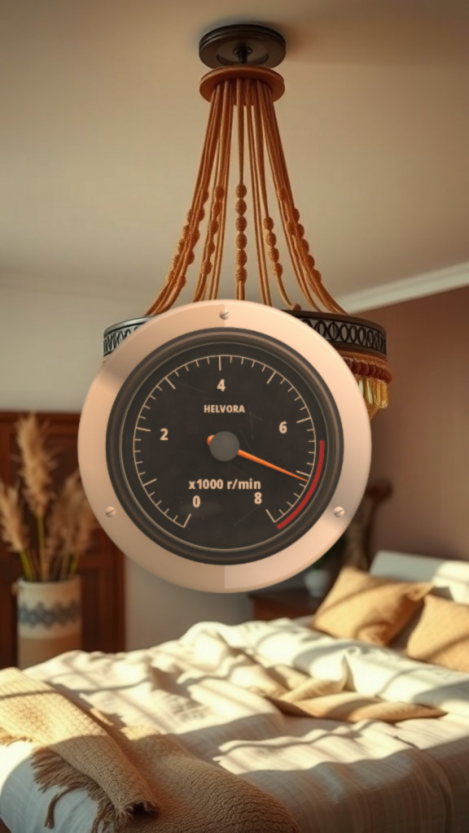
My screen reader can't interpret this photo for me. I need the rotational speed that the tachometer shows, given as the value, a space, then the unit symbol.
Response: 7100 rpm
